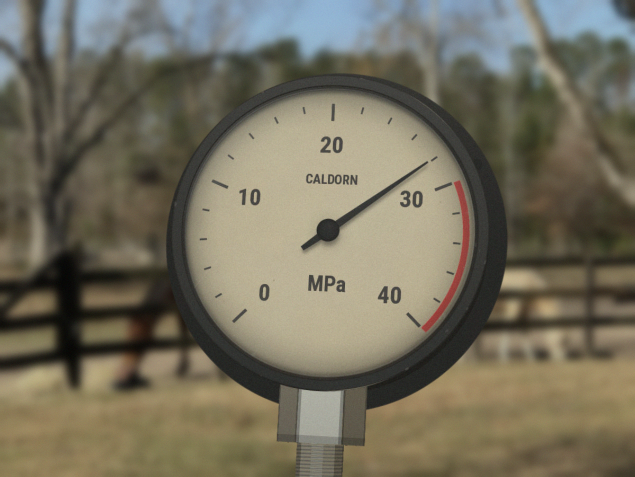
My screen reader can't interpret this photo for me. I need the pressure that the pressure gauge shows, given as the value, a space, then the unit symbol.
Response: 28 MPa
